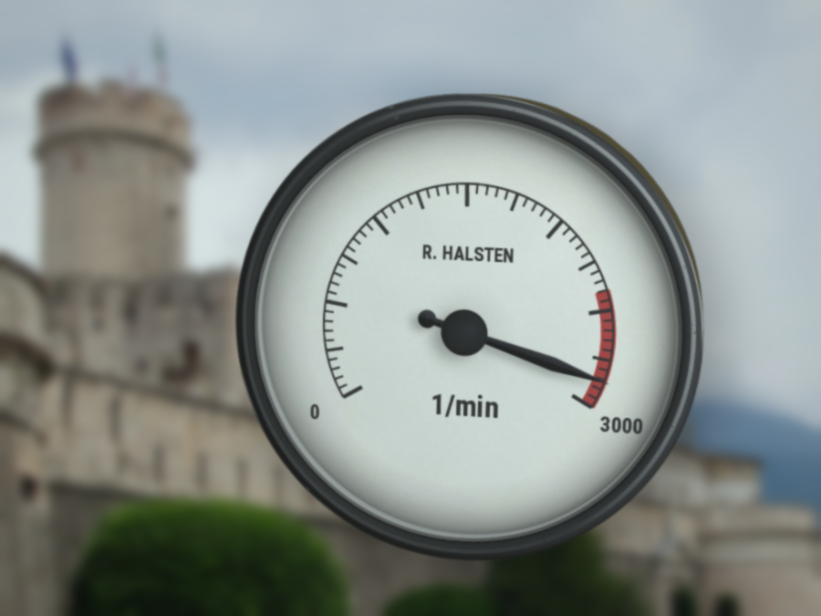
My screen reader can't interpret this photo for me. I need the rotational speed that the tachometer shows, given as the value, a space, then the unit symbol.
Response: 2850 rpm
